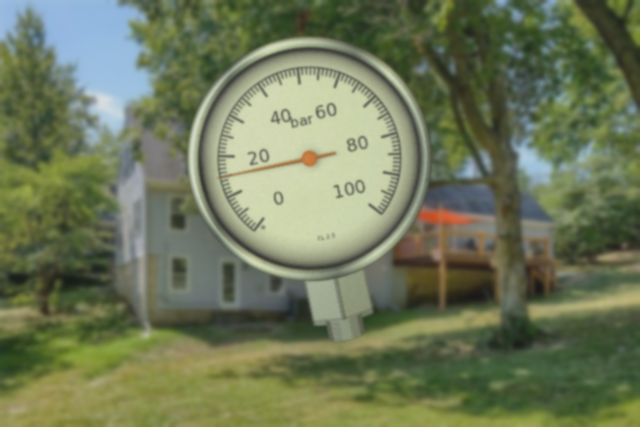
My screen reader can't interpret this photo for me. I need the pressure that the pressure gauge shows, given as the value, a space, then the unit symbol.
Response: 15 bar
